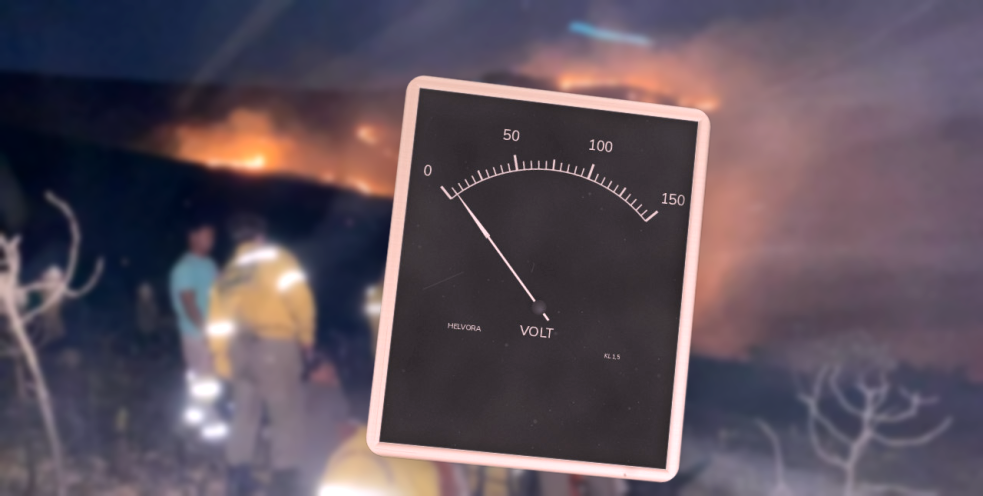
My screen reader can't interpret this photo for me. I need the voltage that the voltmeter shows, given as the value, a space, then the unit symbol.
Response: 5 V
